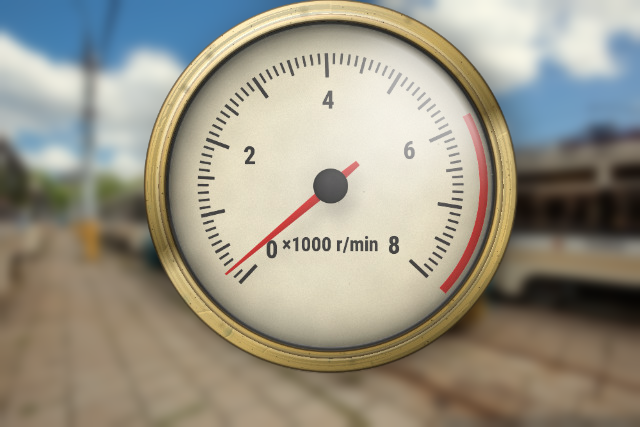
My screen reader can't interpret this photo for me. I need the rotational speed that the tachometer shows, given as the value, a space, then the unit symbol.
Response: 200 rpm
